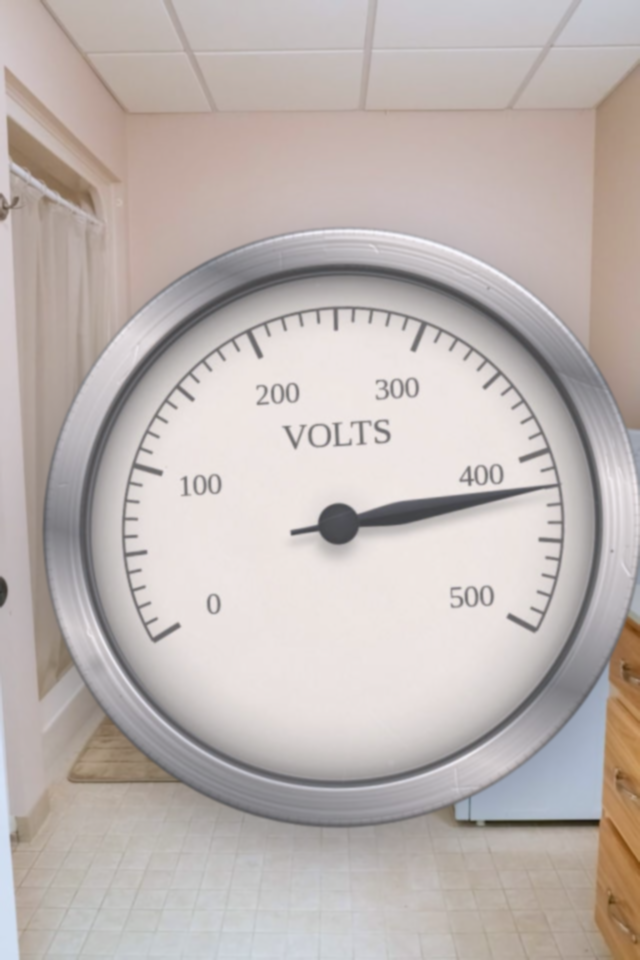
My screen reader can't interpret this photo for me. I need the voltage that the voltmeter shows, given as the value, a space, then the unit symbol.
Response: 420 V
